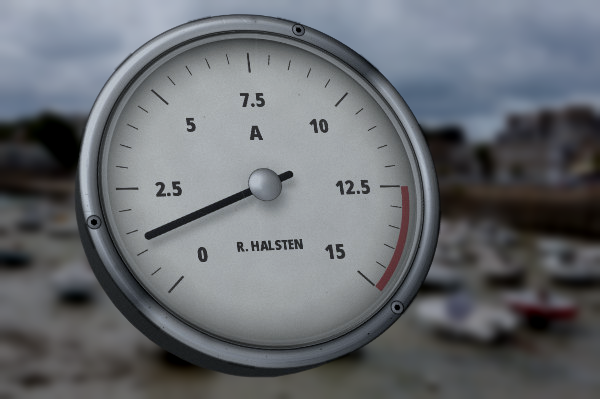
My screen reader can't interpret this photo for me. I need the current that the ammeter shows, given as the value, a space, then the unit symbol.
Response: 1.25 A
